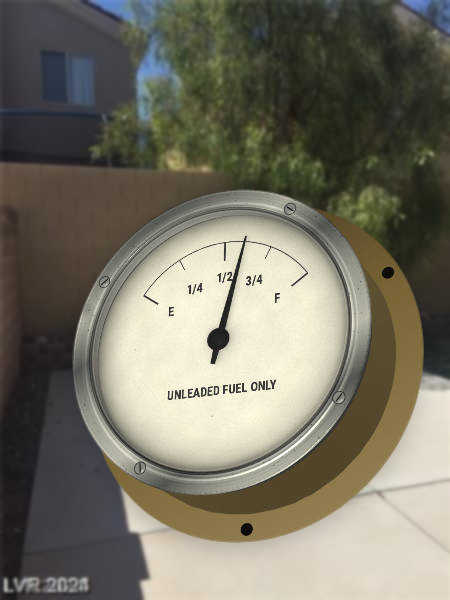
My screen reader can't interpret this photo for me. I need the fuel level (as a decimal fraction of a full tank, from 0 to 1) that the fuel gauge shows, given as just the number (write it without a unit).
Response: 0.625
